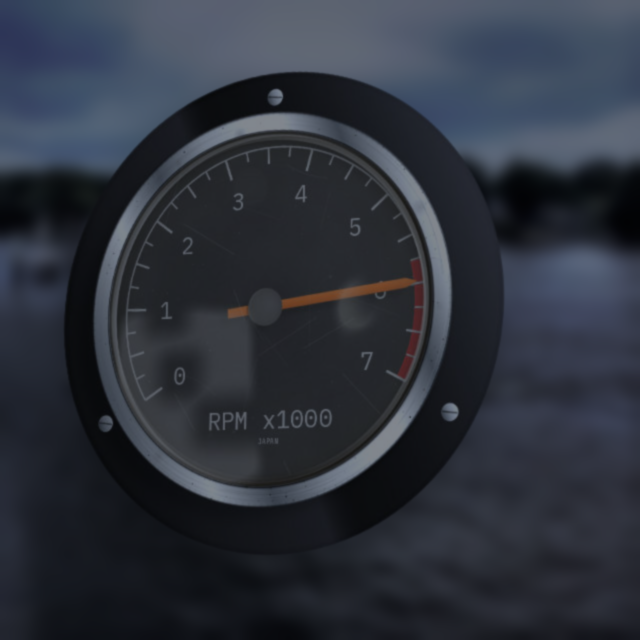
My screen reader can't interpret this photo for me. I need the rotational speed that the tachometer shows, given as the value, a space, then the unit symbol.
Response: 6000 rpm
